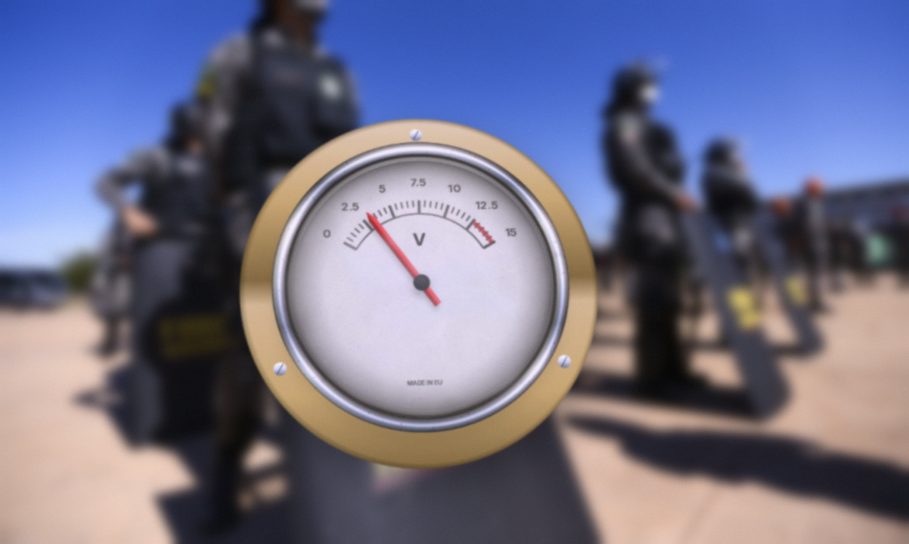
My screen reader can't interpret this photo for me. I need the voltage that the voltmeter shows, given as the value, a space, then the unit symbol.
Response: 3 V
